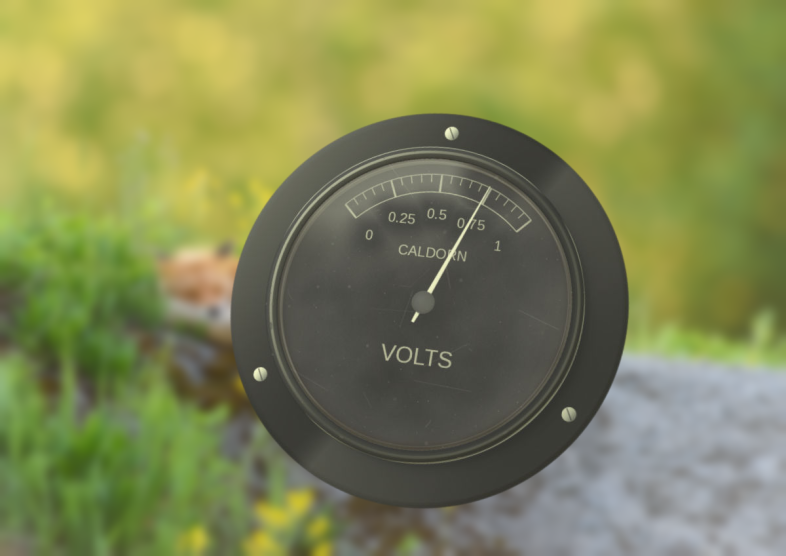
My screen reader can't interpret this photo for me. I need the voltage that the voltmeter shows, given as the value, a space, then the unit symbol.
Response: 0.75 V
